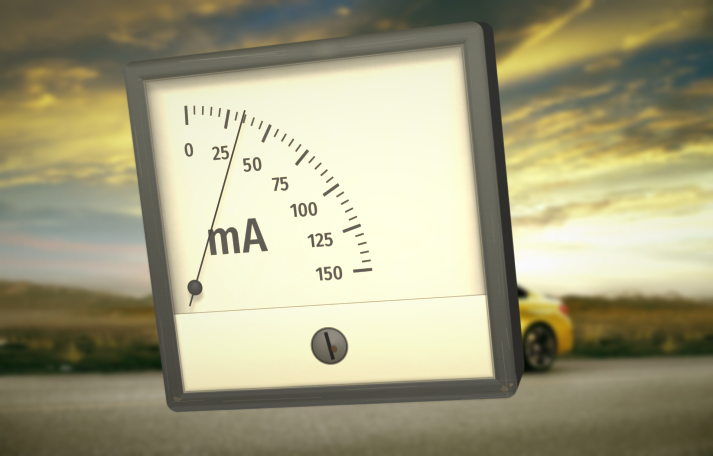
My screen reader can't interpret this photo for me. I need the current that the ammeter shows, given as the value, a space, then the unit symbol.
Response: 35 mA
